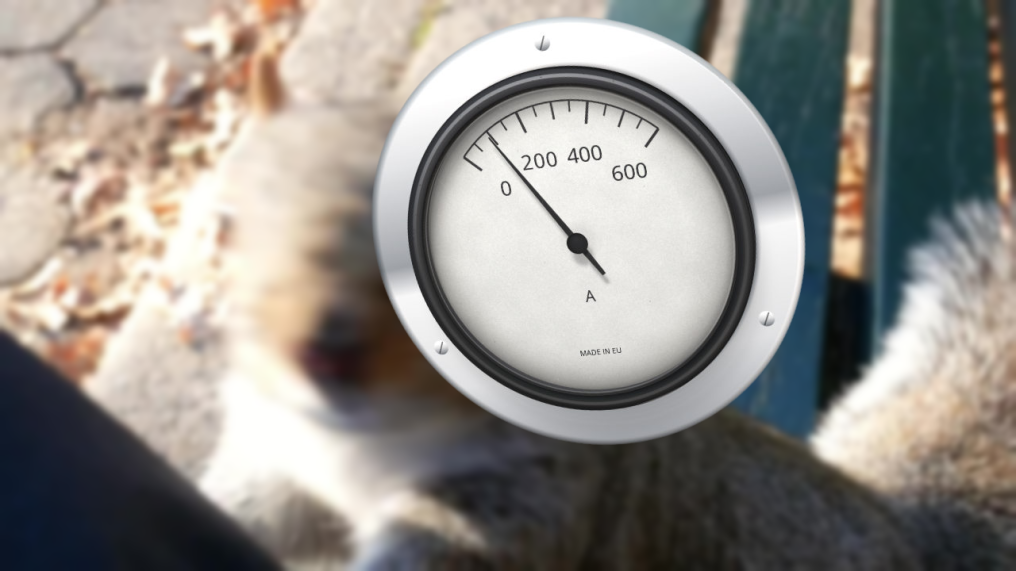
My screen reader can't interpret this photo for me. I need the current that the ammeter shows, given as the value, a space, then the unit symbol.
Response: 100 A
